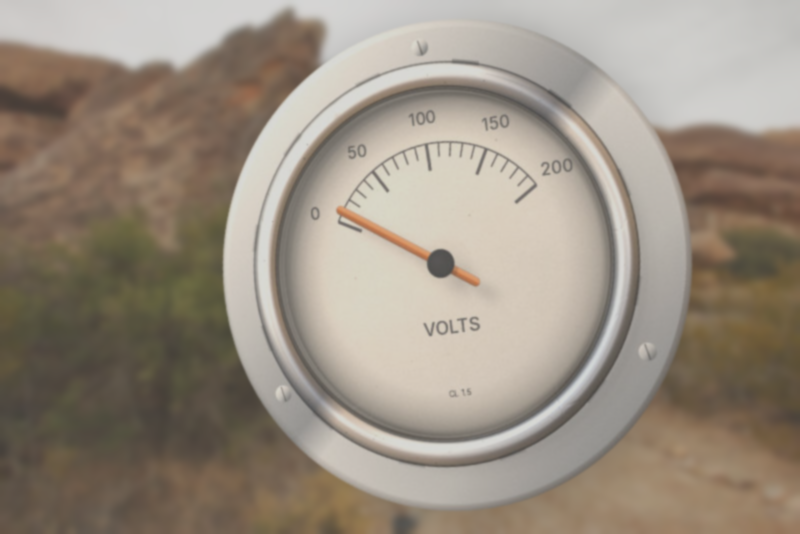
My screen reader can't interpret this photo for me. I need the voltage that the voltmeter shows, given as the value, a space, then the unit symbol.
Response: 10 V
